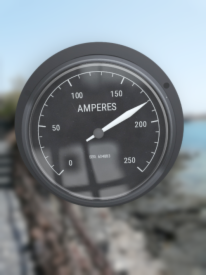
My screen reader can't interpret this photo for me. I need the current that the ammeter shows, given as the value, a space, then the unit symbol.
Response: 180 A
